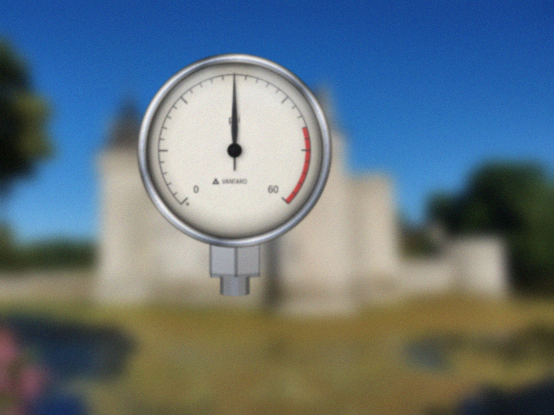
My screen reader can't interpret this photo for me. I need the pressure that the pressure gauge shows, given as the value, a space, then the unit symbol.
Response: 30 psi
